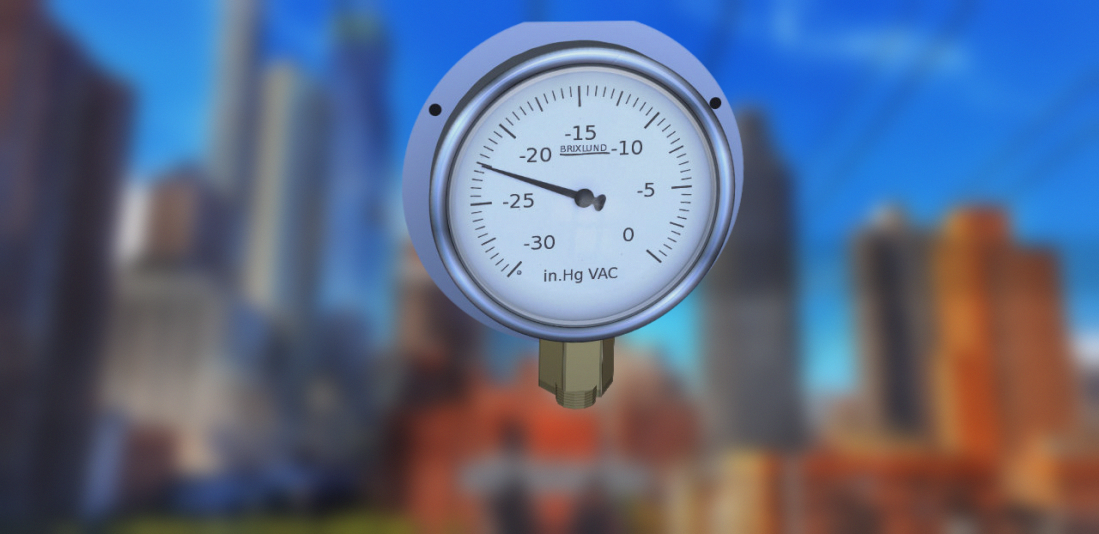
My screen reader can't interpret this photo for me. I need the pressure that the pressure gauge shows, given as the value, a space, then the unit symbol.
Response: -22.5 inHg
